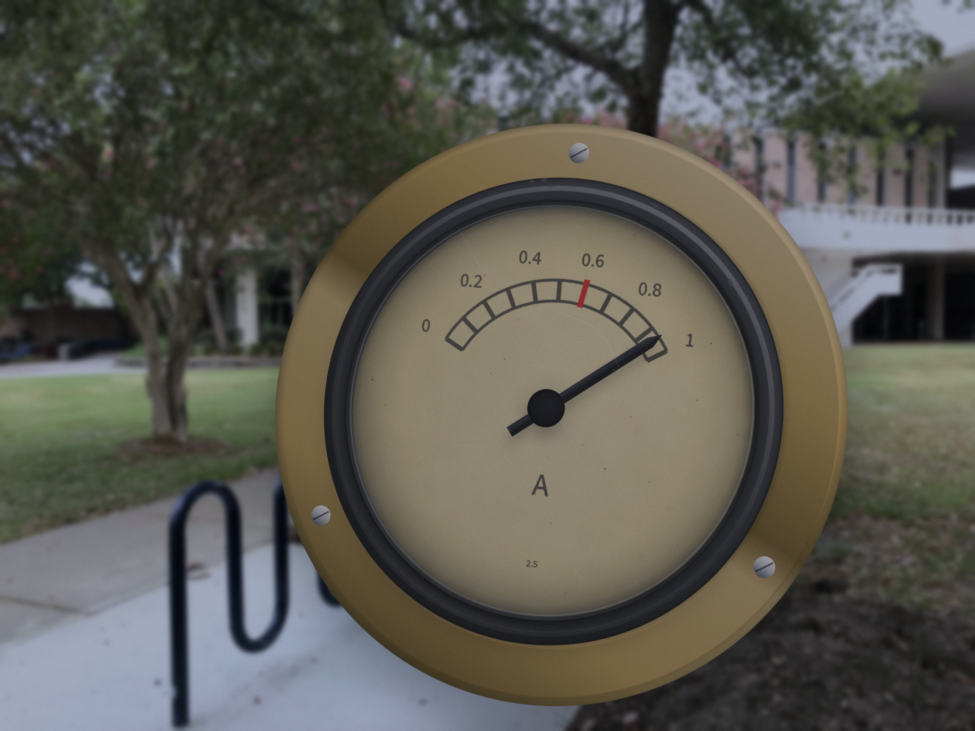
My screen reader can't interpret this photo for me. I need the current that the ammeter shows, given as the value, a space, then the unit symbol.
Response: 0.95 A
